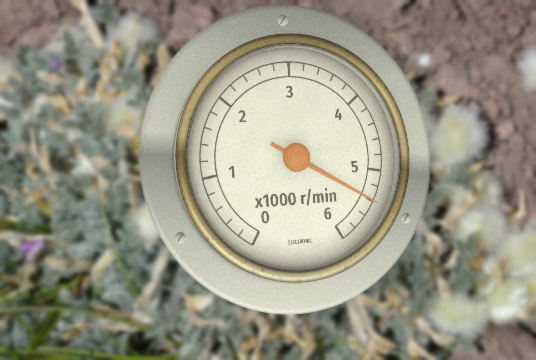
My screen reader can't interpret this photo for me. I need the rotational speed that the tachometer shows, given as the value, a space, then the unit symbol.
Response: 5400 rpm
